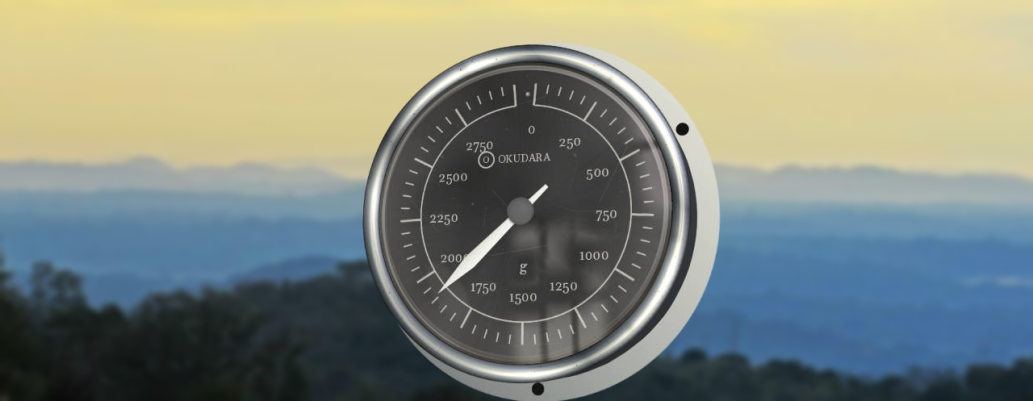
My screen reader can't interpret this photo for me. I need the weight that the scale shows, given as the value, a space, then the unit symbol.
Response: 1900 g
